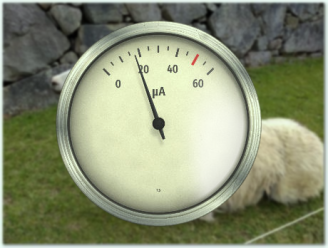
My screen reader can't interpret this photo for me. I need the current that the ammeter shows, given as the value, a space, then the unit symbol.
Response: 17.5 µA
